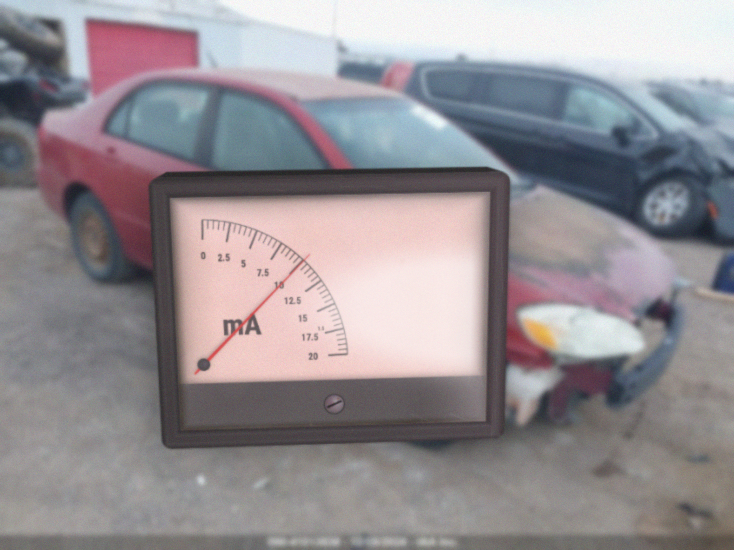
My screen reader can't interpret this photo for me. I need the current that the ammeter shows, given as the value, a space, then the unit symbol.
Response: 10 mA
